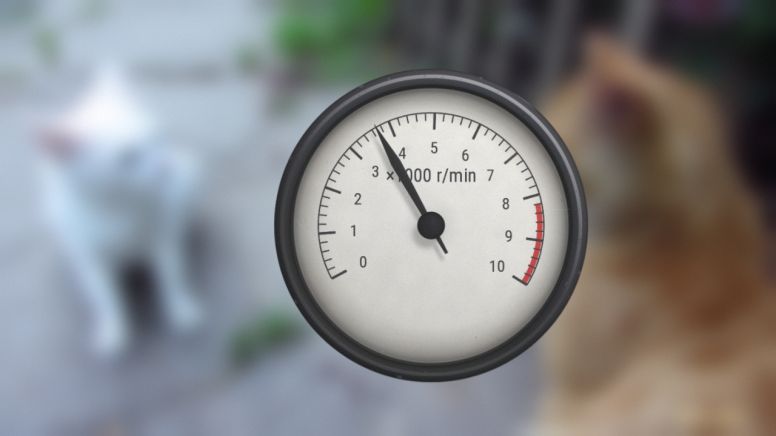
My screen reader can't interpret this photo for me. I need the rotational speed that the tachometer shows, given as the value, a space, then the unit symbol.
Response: 3700 rpm
